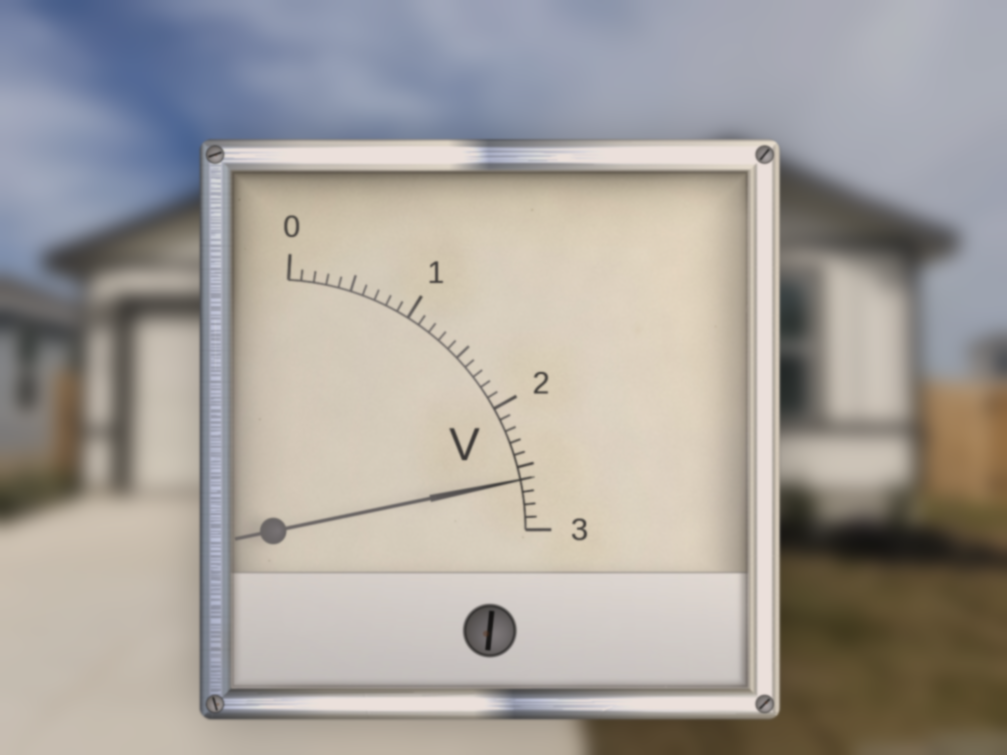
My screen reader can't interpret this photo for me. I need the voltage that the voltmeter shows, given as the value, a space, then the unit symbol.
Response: 2.6 V
